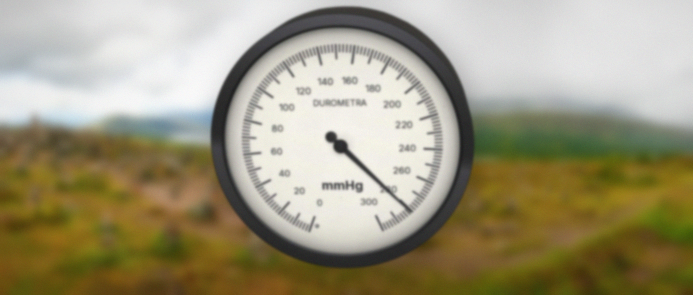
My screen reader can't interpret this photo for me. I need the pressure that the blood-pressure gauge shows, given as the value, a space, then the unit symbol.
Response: 280 mmHg
